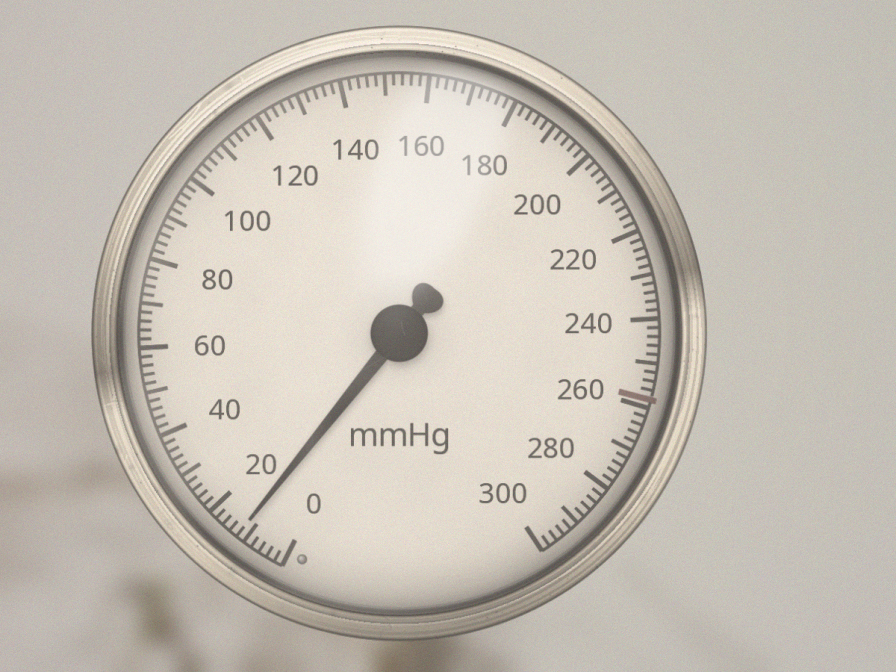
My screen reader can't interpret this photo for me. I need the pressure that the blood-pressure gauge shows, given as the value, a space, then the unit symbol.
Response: 12 mmHg
